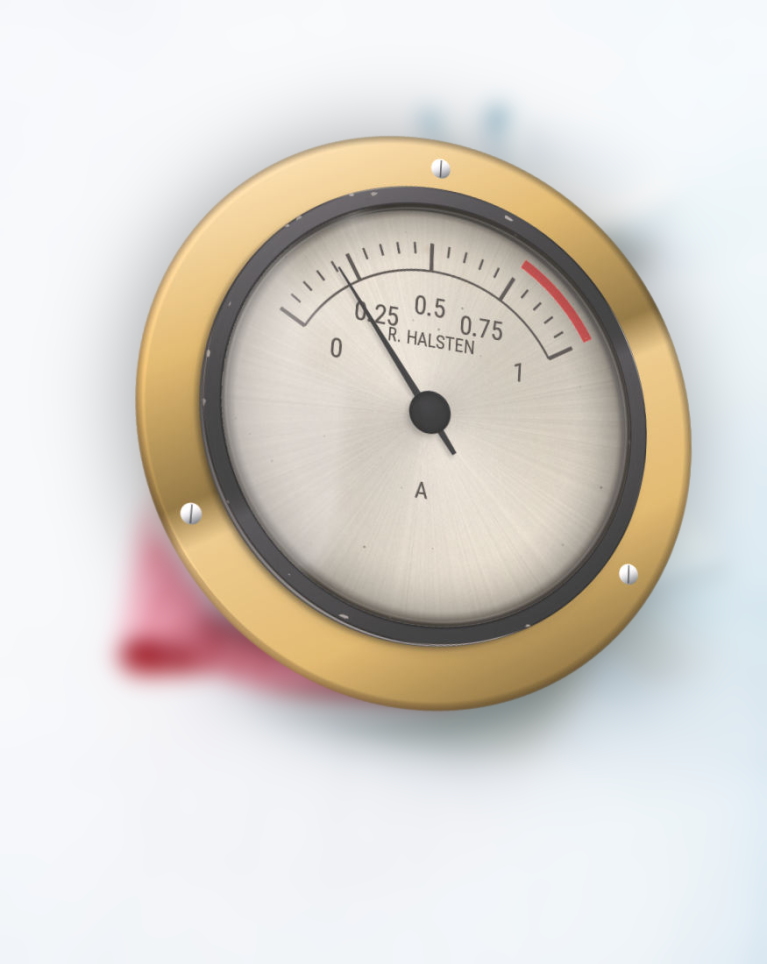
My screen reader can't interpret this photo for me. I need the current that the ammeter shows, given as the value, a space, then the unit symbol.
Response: 0.2 A
